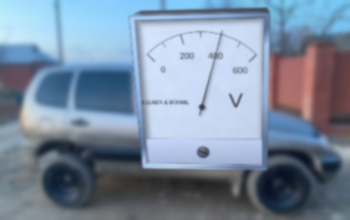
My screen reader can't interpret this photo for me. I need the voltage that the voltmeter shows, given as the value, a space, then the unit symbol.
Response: 400 V
